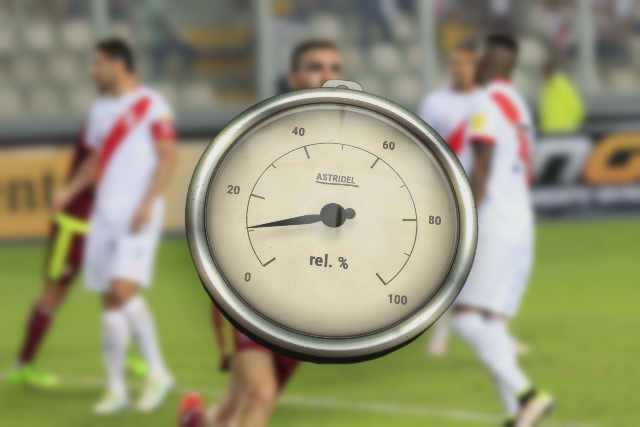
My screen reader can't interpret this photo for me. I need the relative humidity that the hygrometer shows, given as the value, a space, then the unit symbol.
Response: 10 %
